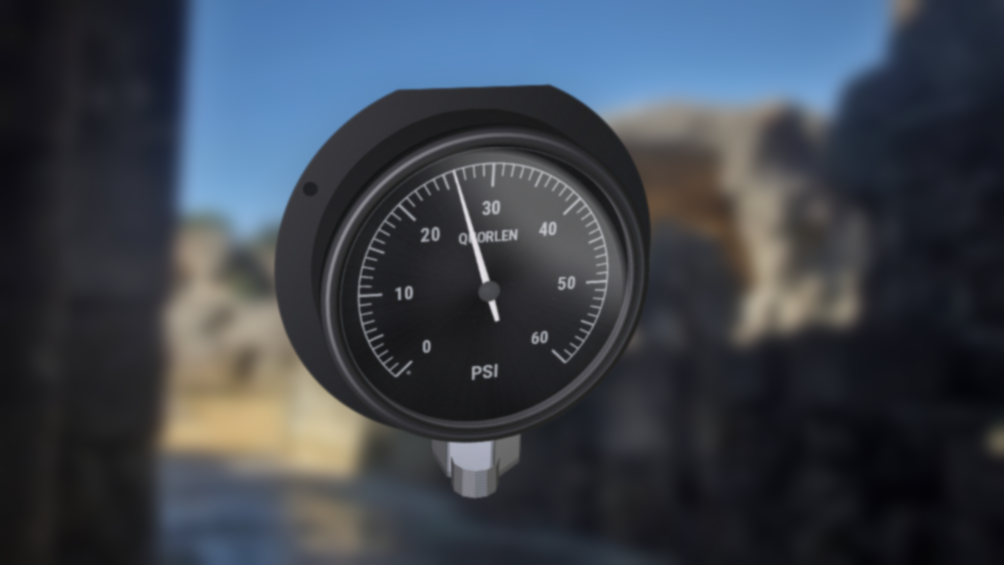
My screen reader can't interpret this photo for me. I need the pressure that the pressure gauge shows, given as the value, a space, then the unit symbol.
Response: 26 psi
